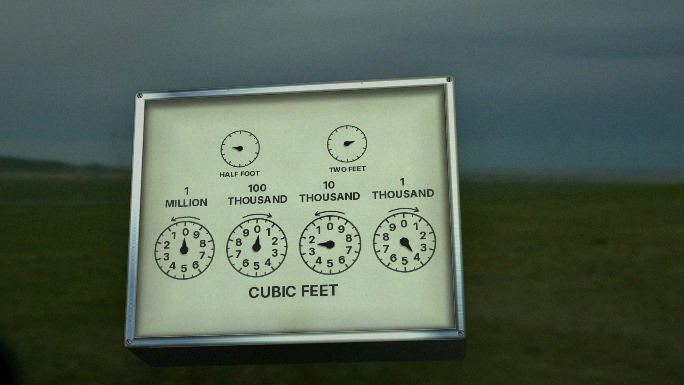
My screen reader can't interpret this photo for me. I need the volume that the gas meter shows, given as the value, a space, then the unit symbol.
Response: 2400 ft³
